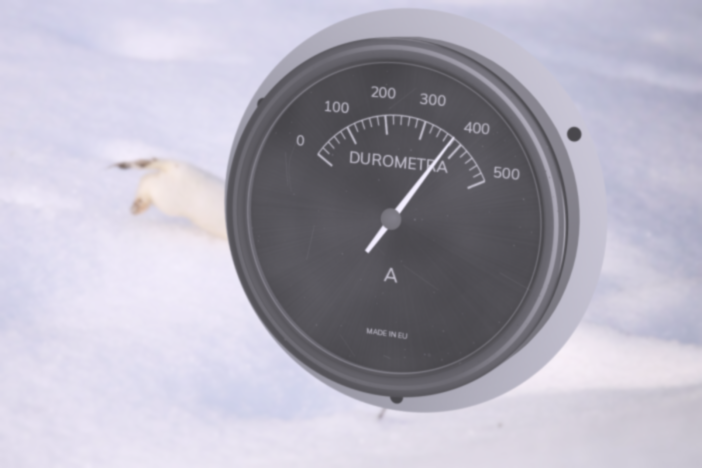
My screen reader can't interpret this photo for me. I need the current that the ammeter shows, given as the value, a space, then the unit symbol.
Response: 380 A
